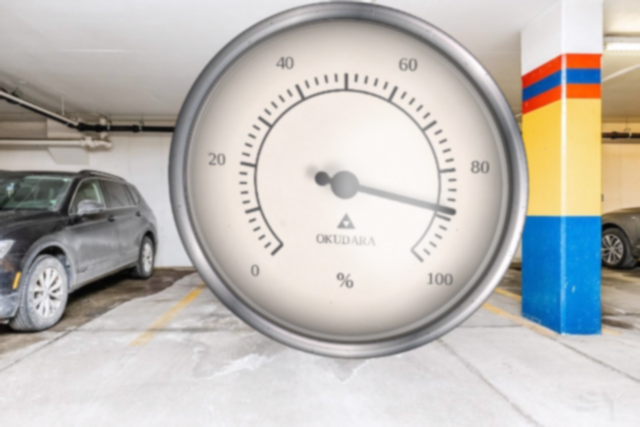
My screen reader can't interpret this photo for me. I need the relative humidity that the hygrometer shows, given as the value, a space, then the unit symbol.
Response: 88 %
